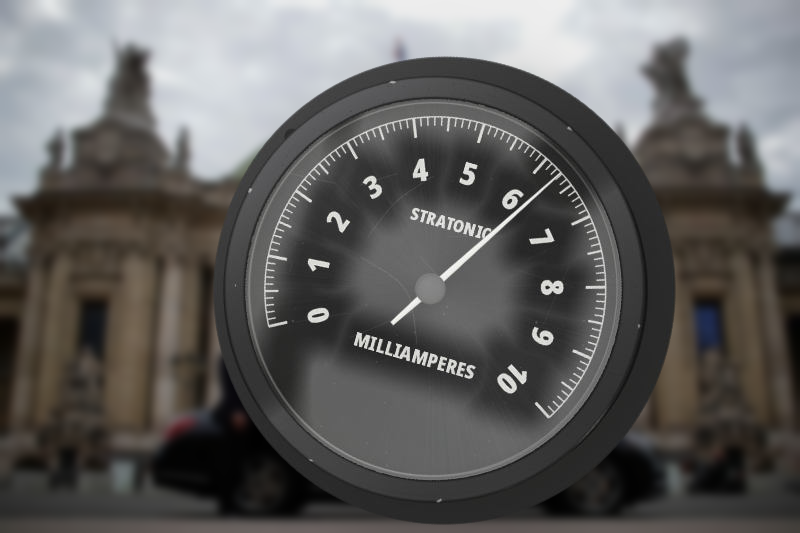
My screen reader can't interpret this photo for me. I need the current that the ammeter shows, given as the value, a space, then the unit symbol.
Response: 6.3 mA
